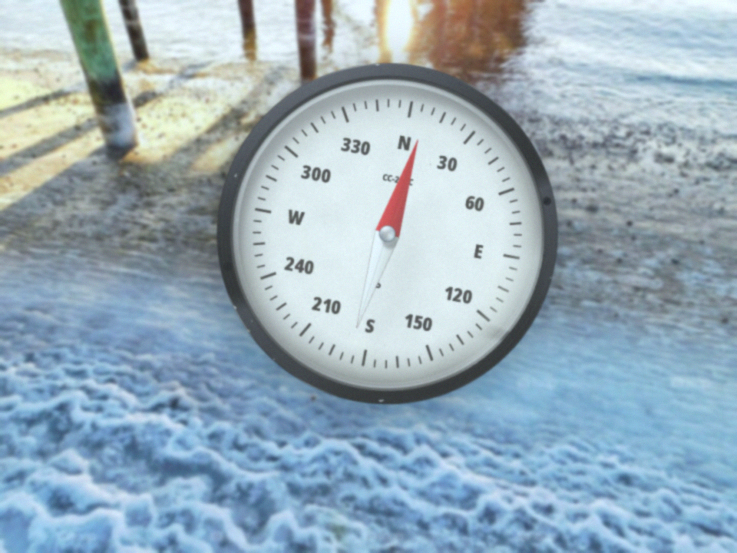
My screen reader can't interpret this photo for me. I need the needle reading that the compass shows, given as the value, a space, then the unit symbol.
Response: 7.5 °
